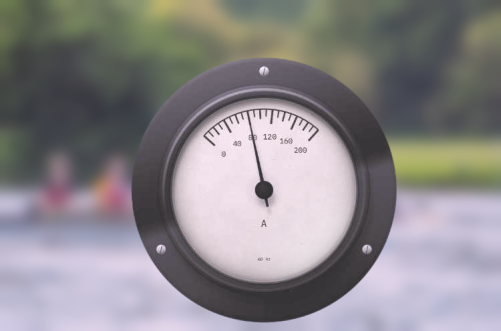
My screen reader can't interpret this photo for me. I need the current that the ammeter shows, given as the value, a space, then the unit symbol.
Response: 80 A
